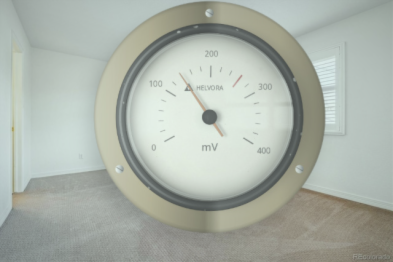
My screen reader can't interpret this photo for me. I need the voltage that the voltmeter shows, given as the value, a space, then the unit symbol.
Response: 140 mV
